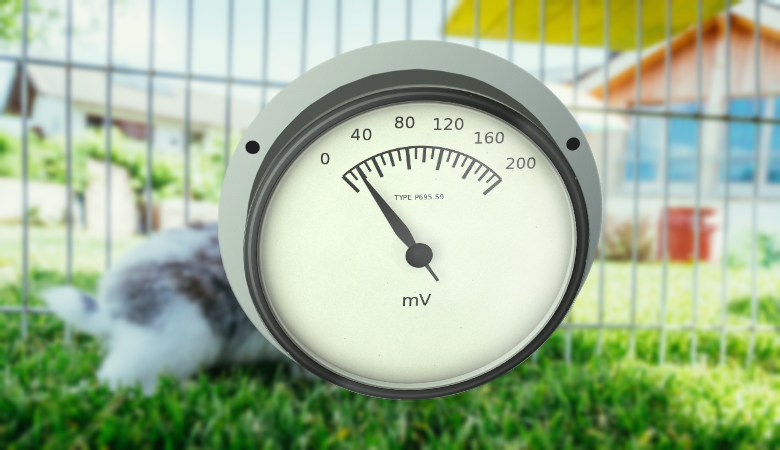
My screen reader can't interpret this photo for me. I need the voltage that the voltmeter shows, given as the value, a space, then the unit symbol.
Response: 20 mV
